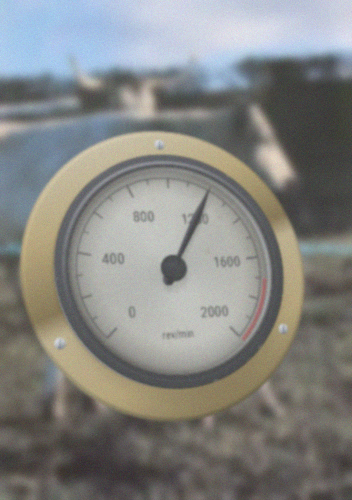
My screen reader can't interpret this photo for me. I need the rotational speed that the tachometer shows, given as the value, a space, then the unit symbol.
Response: 1200 rpm
